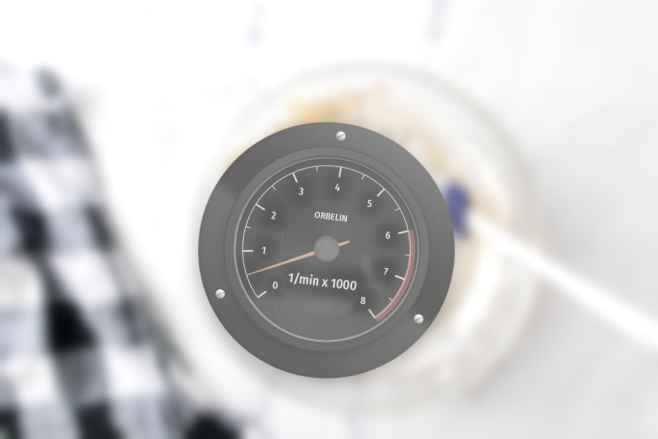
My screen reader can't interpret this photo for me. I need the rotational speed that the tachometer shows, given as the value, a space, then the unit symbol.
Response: 500 rpm
